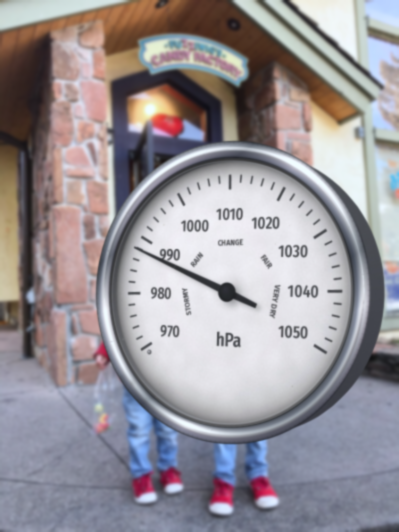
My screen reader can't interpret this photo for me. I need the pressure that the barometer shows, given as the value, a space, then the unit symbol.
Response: 988 hPa
